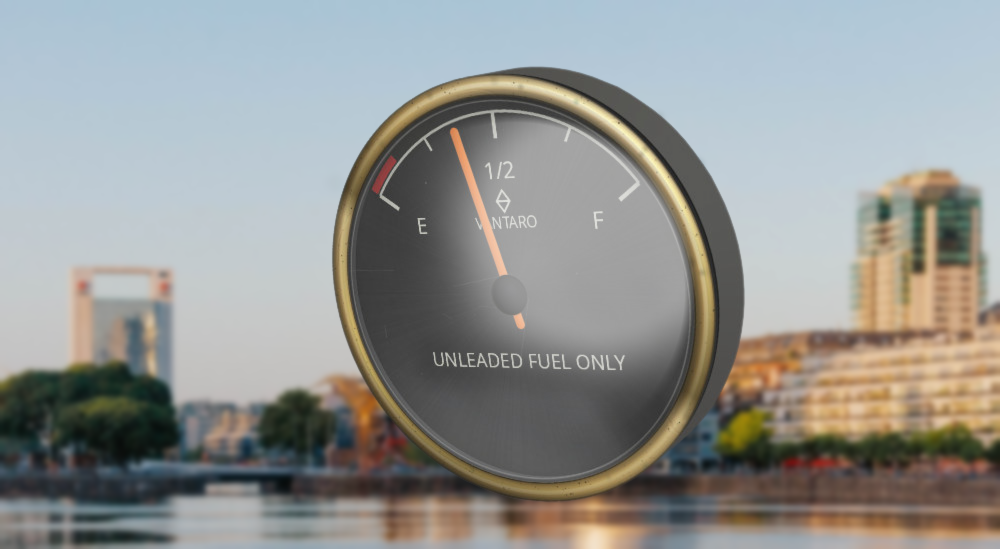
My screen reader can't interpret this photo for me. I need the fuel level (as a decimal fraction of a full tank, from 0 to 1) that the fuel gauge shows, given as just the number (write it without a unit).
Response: 0.375
